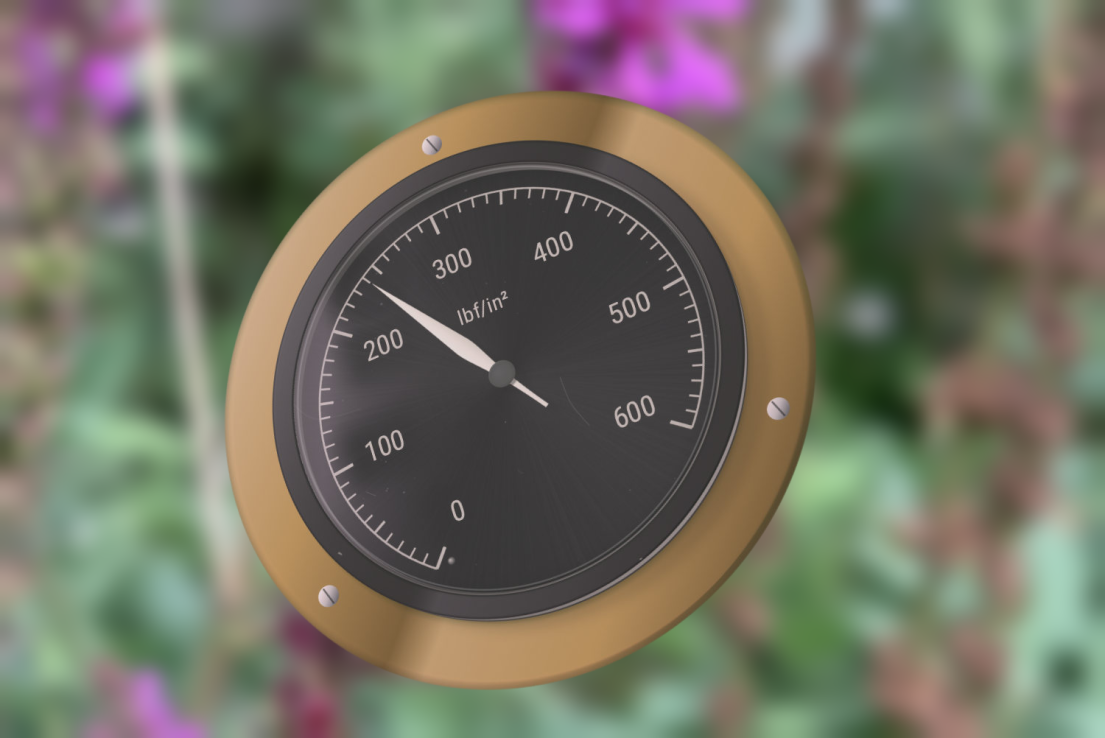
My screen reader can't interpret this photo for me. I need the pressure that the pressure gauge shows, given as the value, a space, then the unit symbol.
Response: 240 psi
